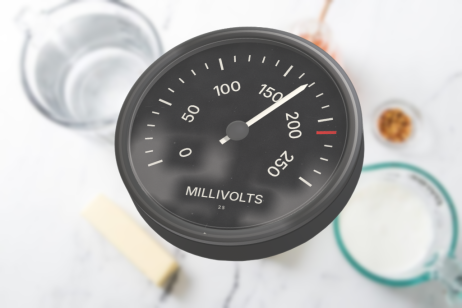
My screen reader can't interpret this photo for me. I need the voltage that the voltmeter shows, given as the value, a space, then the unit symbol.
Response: 170 mV
